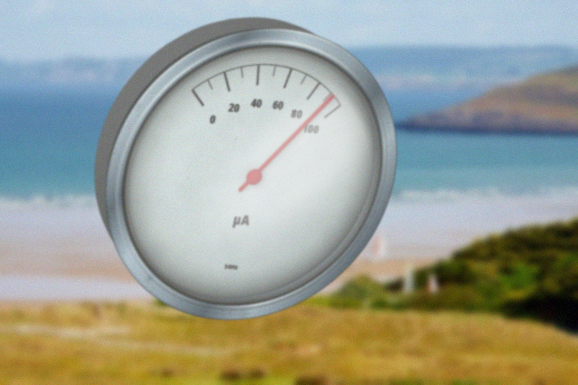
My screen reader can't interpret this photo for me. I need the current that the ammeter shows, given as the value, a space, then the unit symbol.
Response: 90 µA
